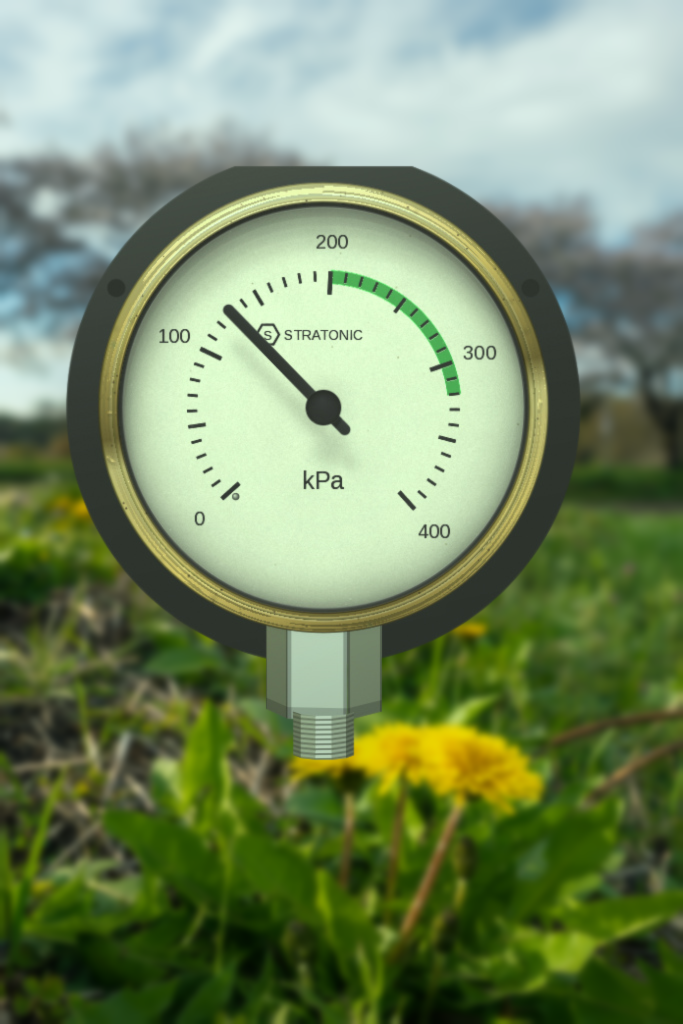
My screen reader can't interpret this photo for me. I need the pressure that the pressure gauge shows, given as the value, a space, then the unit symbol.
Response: 130 kPa
